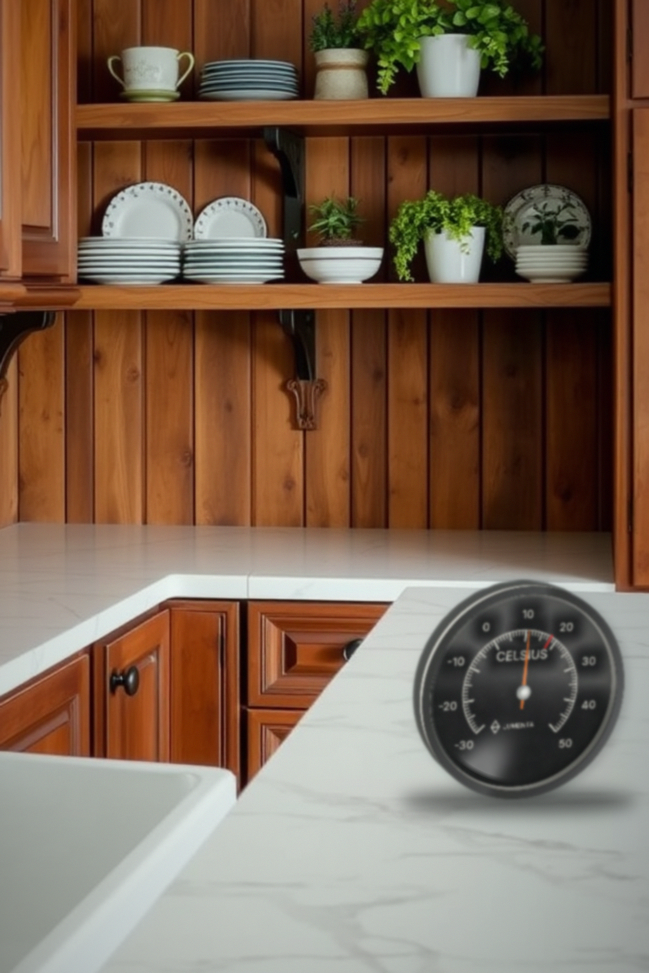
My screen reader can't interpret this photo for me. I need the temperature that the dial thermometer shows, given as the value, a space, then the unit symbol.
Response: 10 °C
